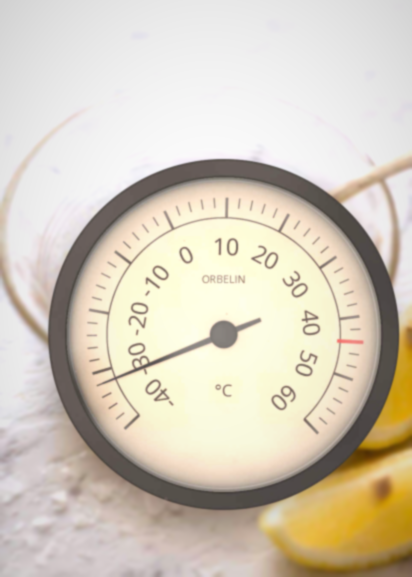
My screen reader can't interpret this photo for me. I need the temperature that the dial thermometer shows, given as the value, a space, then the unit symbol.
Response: -32 °C
